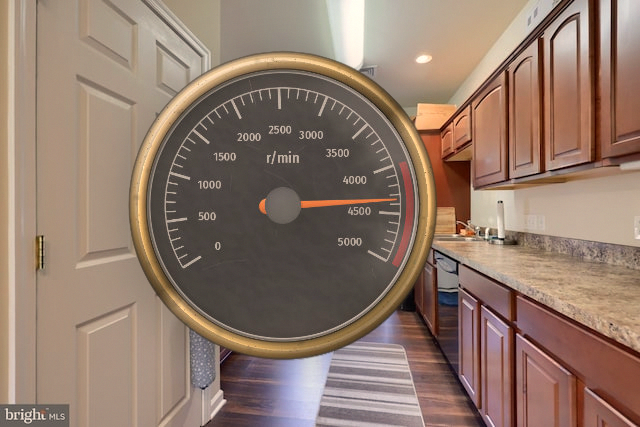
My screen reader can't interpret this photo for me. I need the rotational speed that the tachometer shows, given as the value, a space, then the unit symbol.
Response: 4350 rpm
